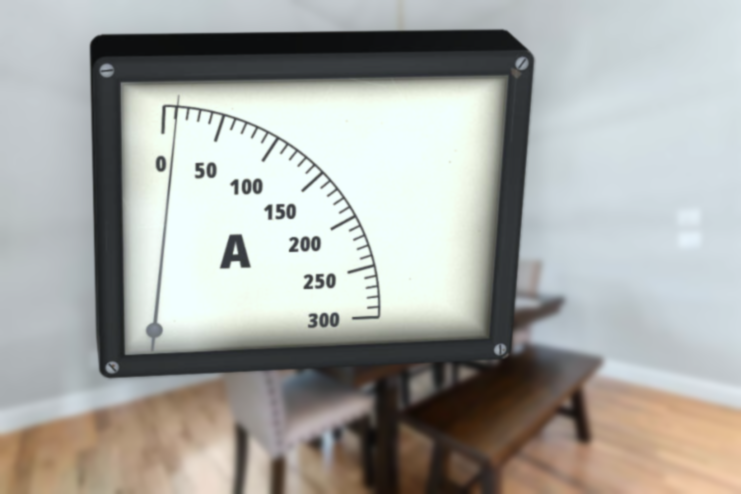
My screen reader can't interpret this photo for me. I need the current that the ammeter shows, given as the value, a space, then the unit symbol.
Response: 10 A
